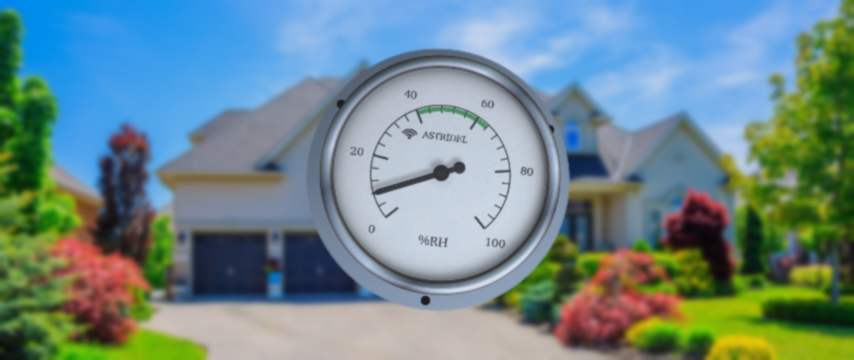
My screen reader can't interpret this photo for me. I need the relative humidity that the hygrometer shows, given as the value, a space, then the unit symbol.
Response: 8 %
